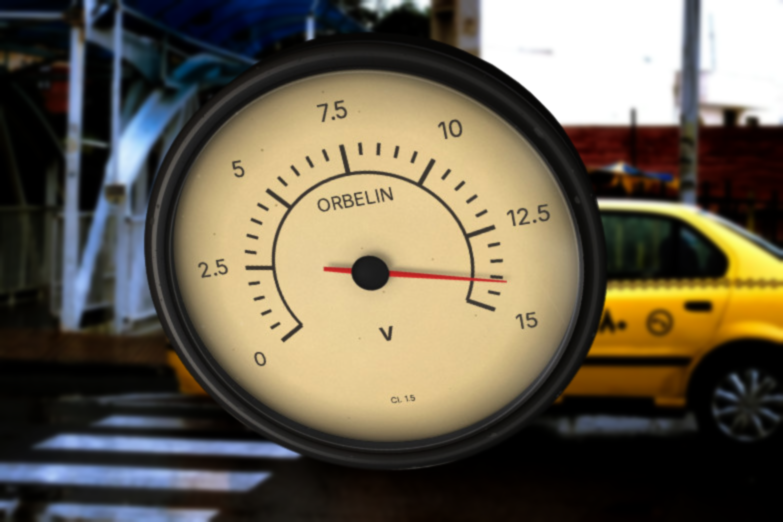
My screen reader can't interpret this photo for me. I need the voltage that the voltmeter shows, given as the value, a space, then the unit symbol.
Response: 14 V
